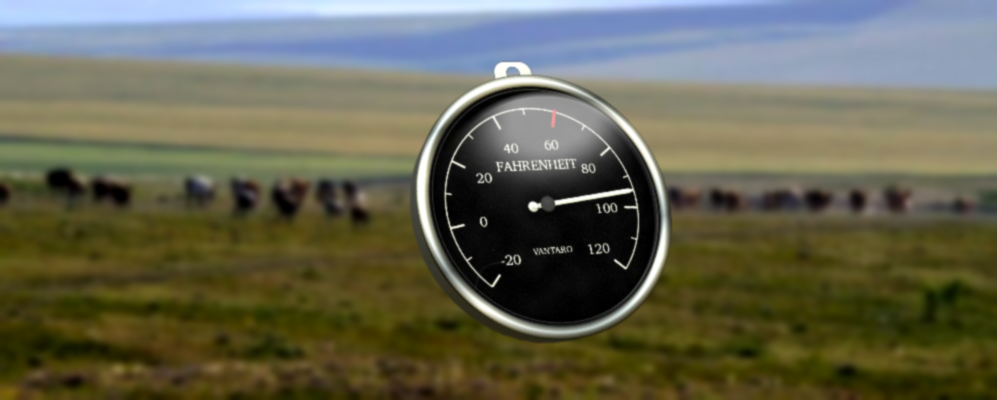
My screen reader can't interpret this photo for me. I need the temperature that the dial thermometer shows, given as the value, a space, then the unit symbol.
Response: 95 °F
